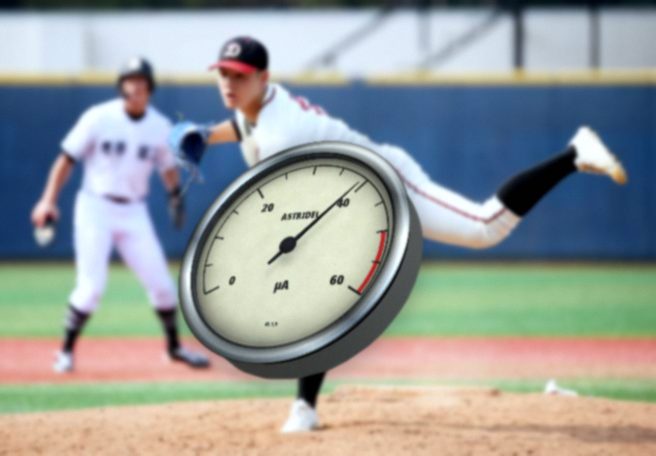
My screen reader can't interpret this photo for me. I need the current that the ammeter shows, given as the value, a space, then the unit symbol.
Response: 40 µA
